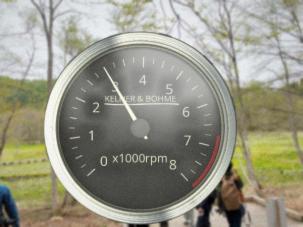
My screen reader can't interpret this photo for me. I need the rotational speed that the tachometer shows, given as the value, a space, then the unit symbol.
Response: 3000 rpm
